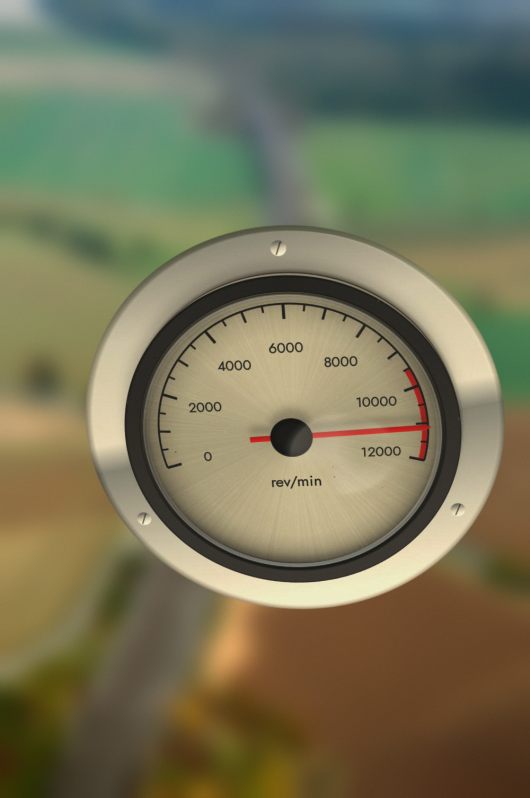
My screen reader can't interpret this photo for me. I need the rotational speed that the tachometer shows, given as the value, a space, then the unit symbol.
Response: 11000 rpm
